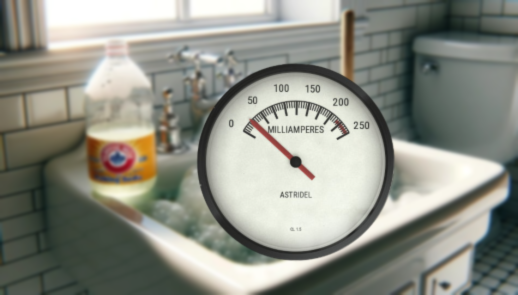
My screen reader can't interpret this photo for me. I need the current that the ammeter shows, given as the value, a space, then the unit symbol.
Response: 25 mA
